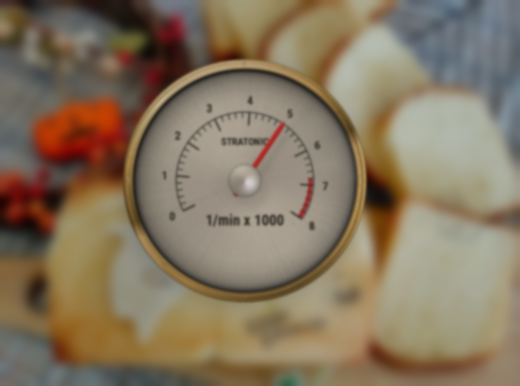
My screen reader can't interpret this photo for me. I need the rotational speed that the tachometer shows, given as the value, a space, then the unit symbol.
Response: 5000 rpm
